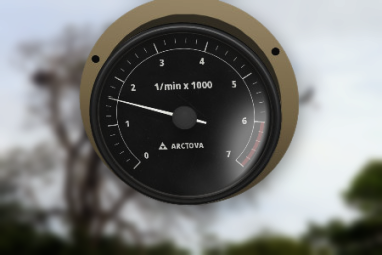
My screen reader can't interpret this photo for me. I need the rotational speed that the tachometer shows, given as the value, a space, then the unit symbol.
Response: 1600 rpm
